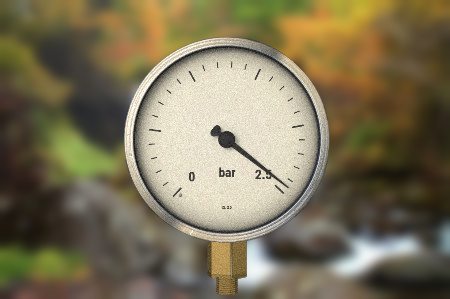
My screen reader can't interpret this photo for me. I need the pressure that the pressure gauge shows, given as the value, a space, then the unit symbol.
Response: 2.45 bar
